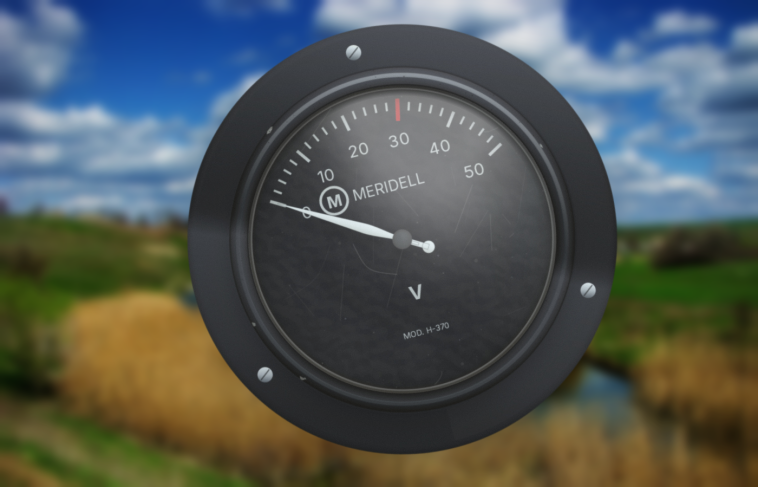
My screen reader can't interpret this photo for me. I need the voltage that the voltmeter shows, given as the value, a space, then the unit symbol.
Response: 0 V
